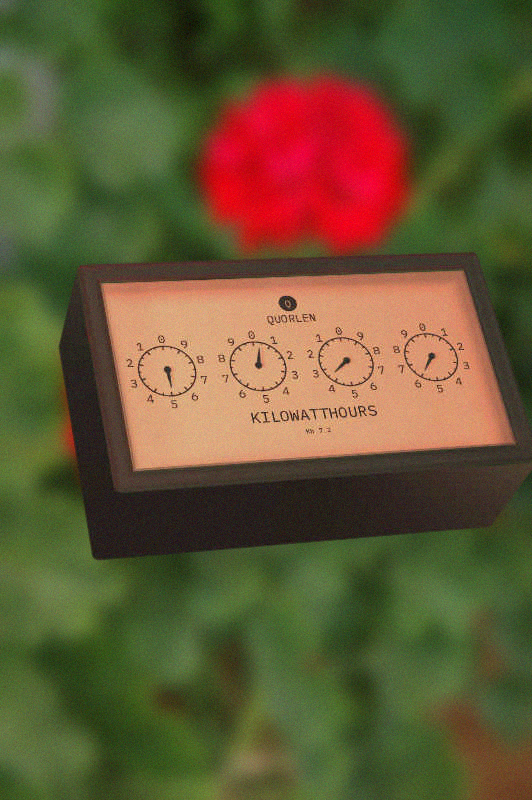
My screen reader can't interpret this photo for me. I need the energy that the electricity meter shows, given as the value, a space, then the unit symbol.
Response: 5036 kWh
